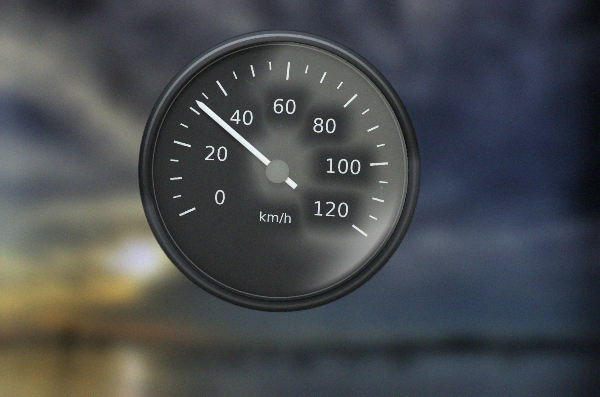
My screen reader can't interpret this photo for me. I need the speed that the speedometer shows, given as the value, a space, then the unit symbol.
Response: 32.5 km/h
